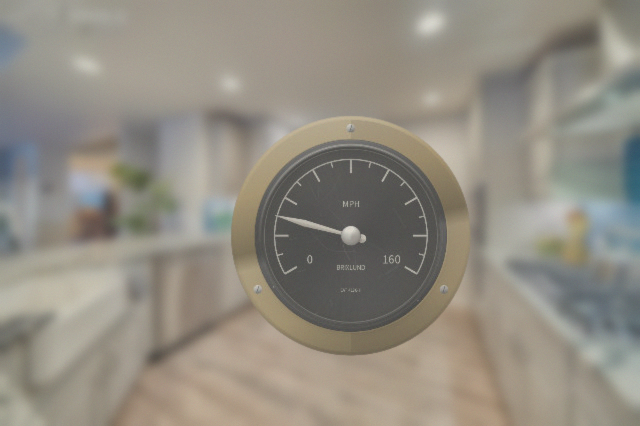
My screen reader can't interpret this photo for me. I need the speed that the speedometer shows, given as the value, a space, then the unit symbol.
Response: 30 mph
